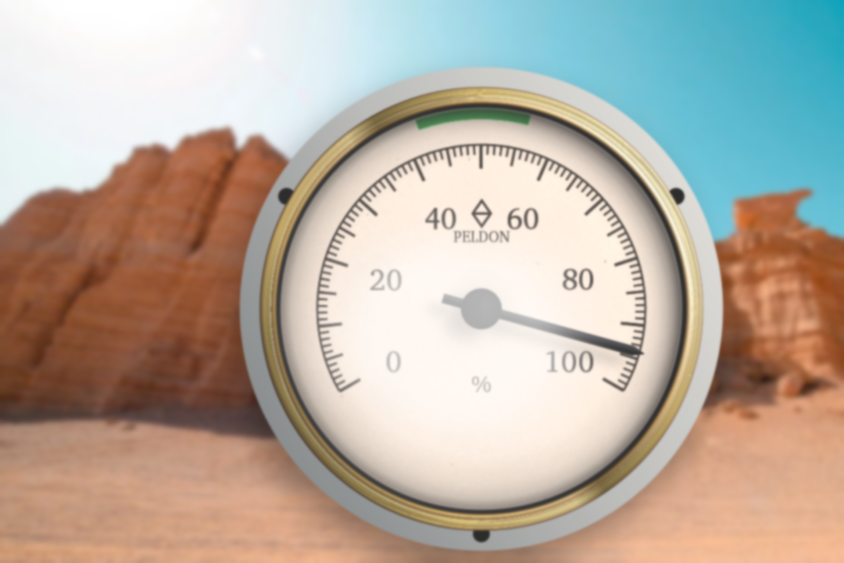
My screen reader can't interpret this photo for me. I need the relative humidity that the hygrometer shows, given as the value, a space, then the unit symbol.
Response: 94 %
